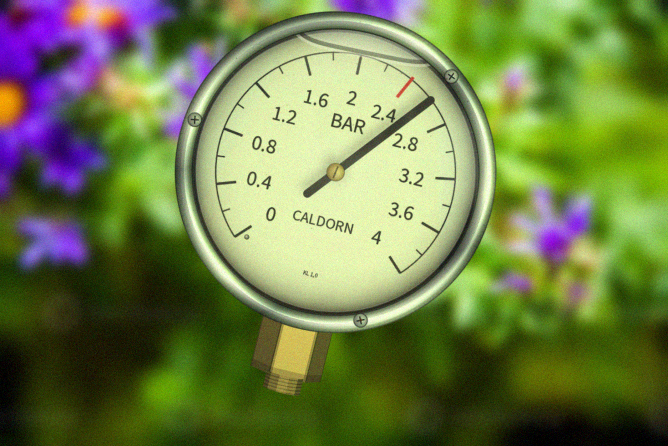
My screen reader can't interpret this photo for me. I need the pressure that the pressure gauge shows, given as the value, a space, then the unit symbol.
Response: 2.6 bar
